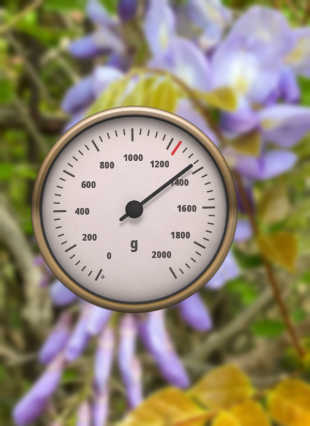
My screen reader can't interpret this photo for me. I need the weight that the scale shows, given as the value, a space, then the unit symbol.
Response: 1360 g
